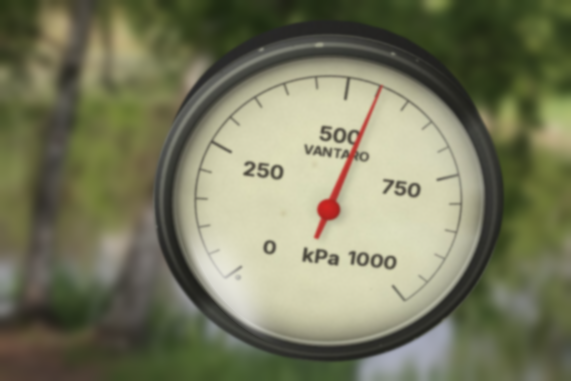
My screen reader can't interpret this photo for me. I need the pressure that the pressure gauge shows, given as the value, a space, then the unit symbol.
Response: 550 kPa
